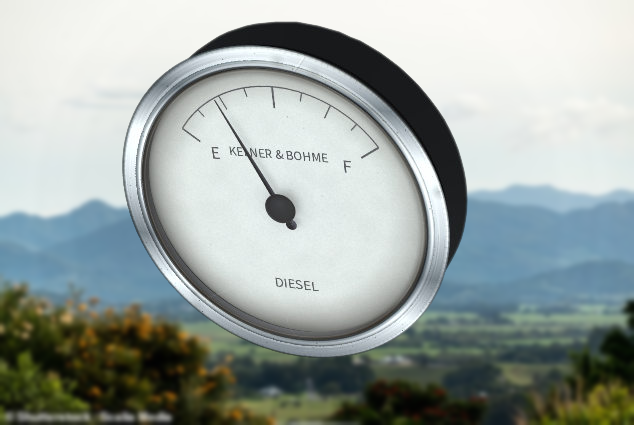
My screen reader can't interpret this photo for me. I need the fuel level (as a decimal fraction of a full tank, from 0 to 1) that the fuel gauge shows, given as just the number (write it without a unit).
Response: 0.25
